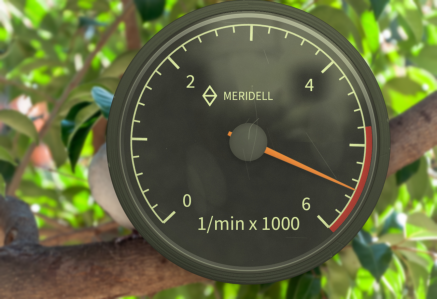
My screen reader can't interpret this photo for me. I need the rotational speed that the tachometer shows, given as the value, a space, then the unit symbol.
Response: 5500 rpm
